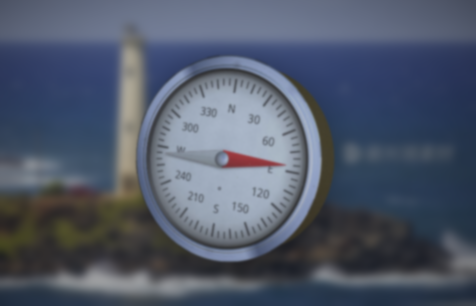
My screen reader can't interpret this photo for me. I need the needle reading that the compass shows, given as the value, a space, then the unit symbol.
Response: 85 °
